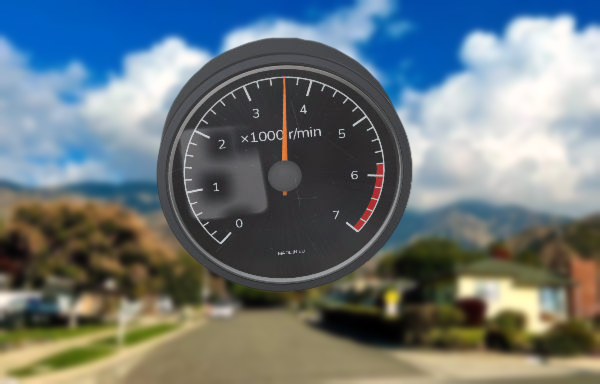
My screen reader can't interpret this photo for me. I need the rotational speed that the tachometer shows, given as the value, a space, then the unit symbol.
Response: 3600 rpm
